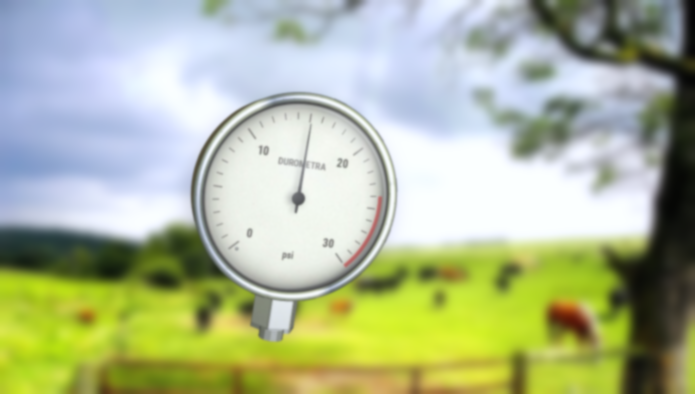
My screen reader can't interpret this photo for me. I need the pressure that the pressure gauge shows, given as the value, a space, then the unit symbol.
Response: 15 psi
